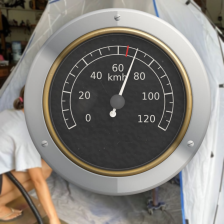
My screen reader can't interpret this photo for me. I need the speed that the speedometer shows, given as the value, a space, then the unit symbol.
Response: 70 km/h
